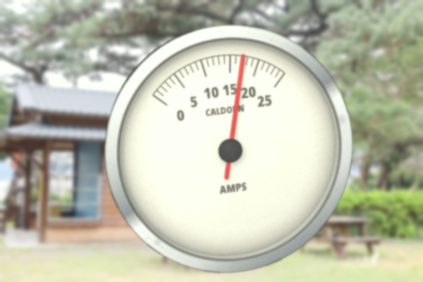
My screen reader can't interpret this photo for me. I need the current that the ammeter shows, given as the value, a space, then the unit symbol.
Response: 17 A
